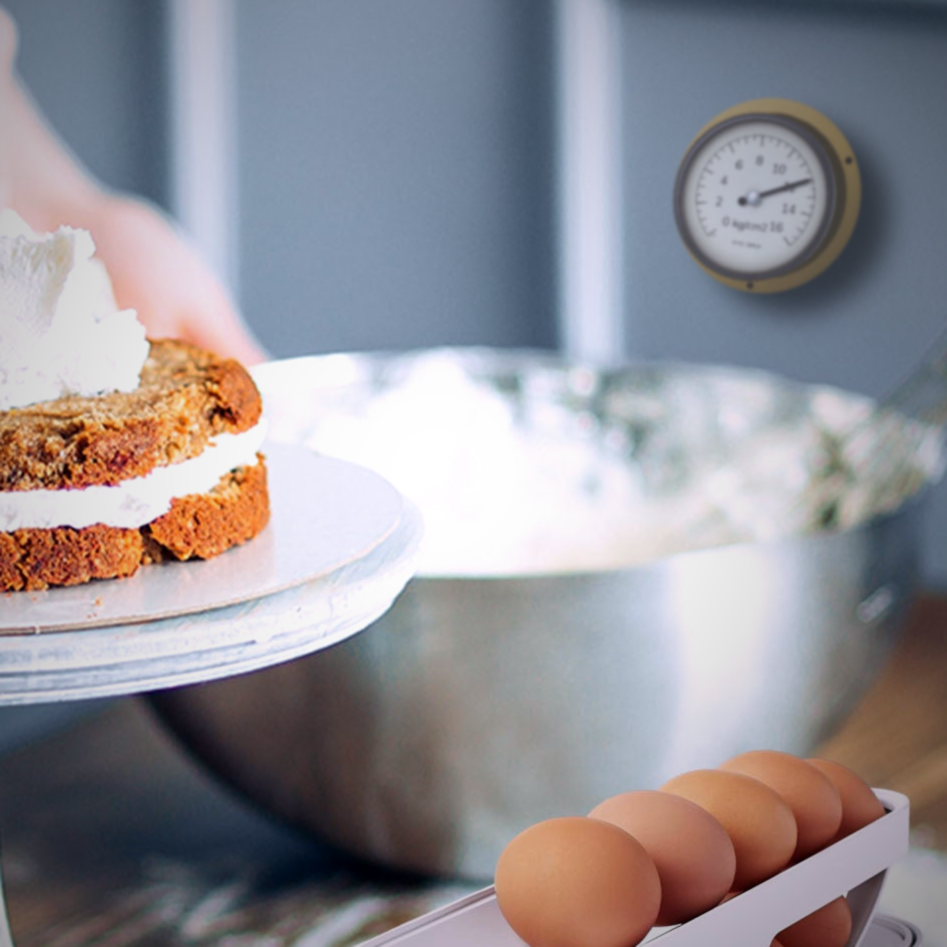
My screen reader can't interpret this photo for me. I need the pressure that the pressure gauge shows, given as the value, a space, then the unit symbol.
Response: 12 kg/cm²
